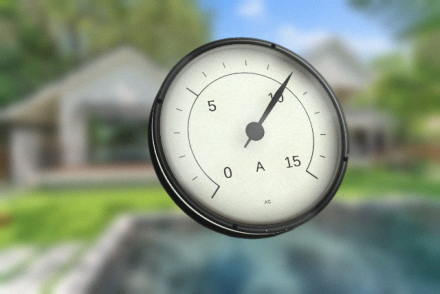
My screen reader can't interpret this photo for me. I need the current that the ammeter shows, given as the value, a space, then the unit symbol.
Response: 10 A
